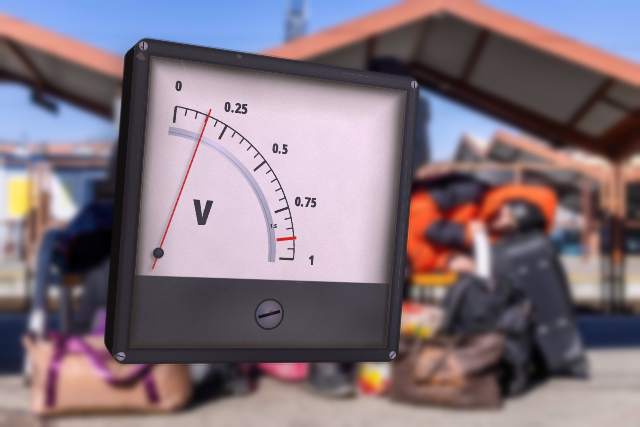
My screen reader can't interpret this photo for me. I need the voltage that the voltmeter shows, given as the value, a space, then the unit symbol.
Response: 0.15 V
